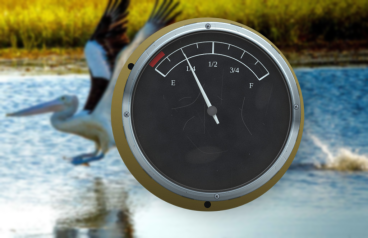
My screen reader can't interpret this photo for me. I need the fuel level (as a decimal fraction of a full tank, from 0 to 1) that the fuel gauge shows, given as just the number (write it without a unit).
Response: 0.25
